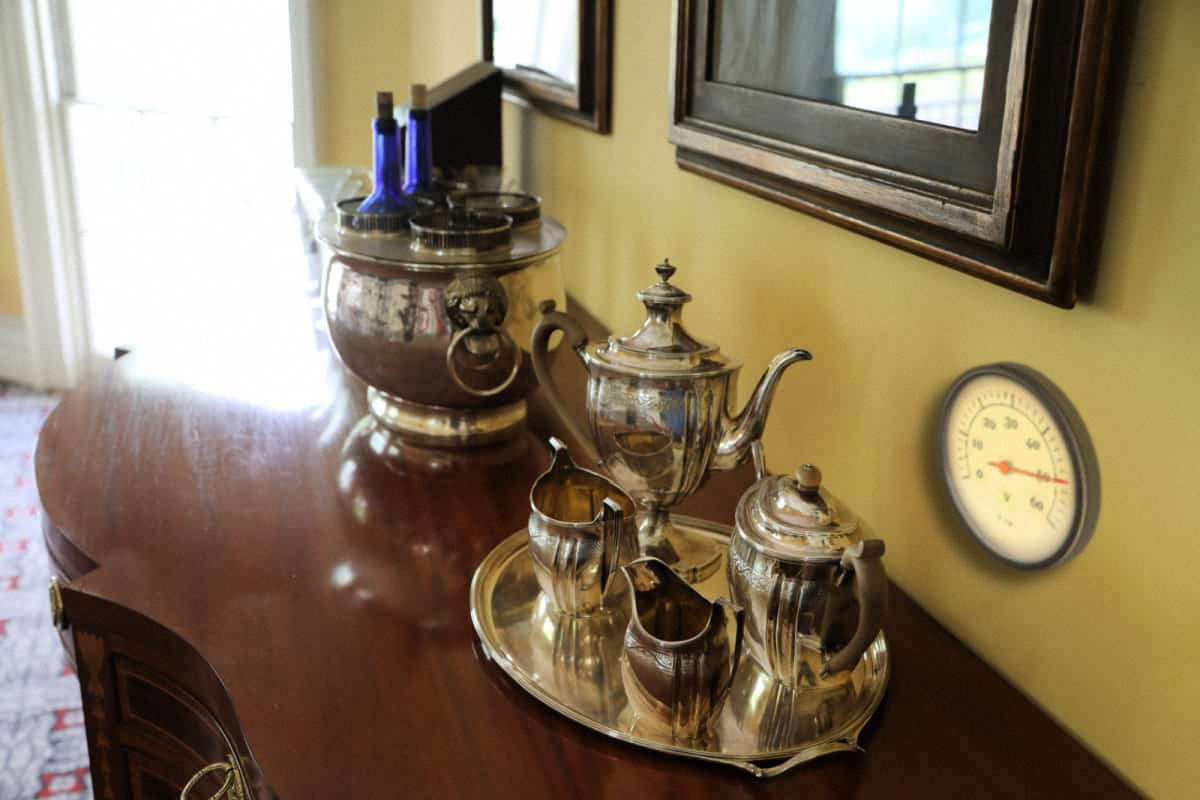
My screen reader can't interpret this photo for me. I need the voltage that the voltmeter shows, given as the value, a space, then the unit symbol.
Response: 50 V
